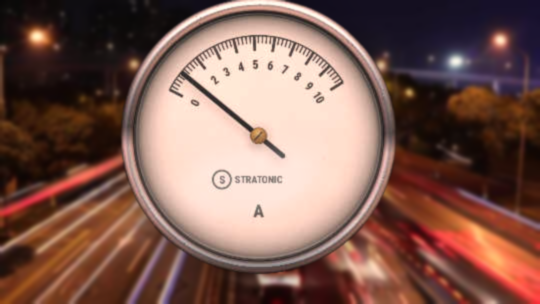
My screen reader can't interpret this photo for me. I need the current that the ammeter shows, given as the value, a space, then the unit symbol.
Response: 1 A
